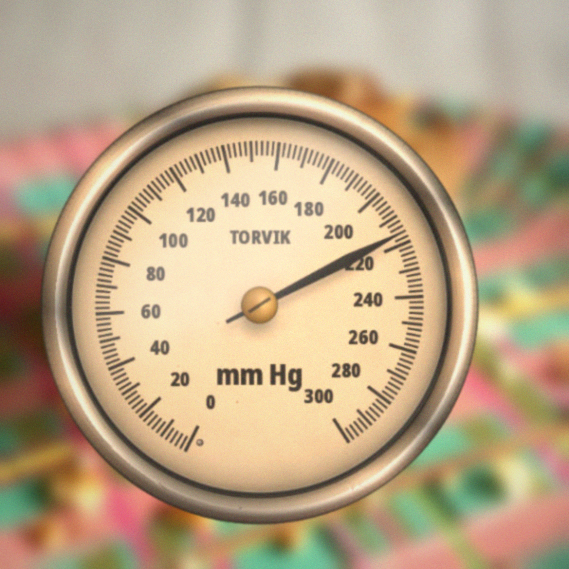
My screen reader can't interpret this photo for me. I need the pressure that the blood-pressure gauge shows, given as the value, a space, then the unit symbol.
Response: 216 mmHg
